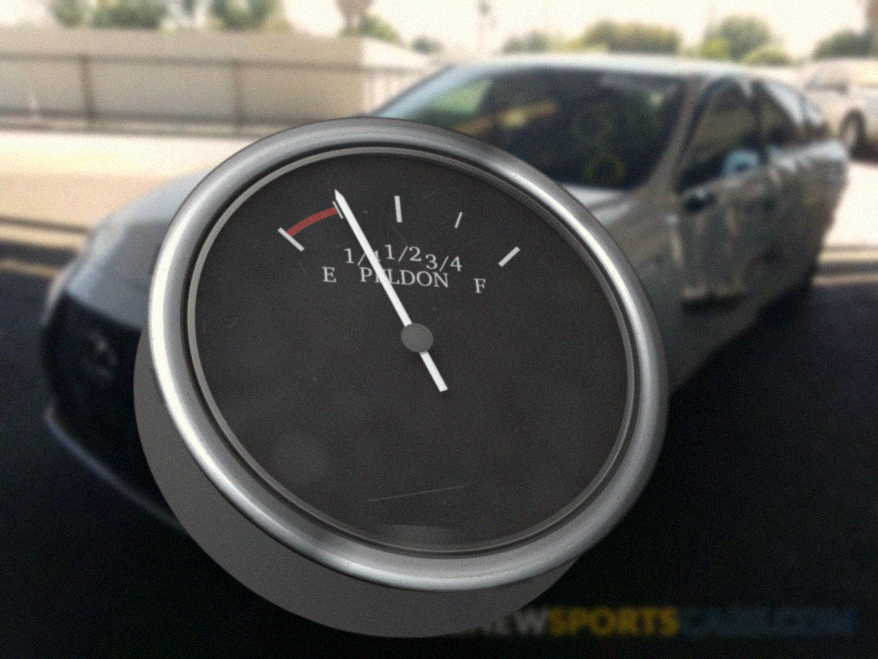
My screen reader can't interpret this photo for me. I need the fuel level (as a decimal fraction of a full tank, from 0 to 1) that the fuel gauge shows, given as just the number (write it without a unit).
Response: 0.25
